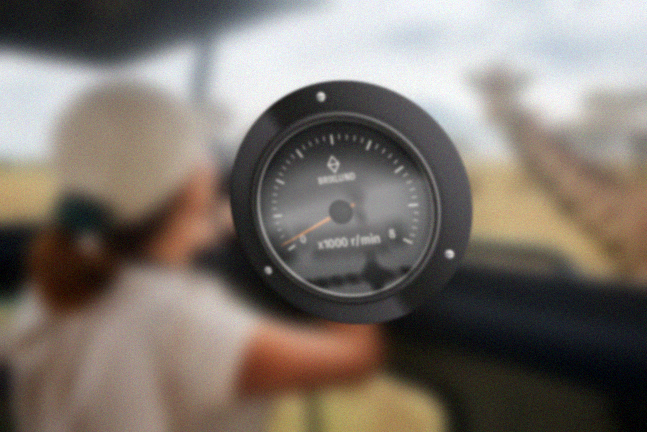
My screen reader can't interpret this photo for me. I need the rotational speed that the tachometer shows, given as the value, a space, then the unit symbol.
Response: 200 rpm
